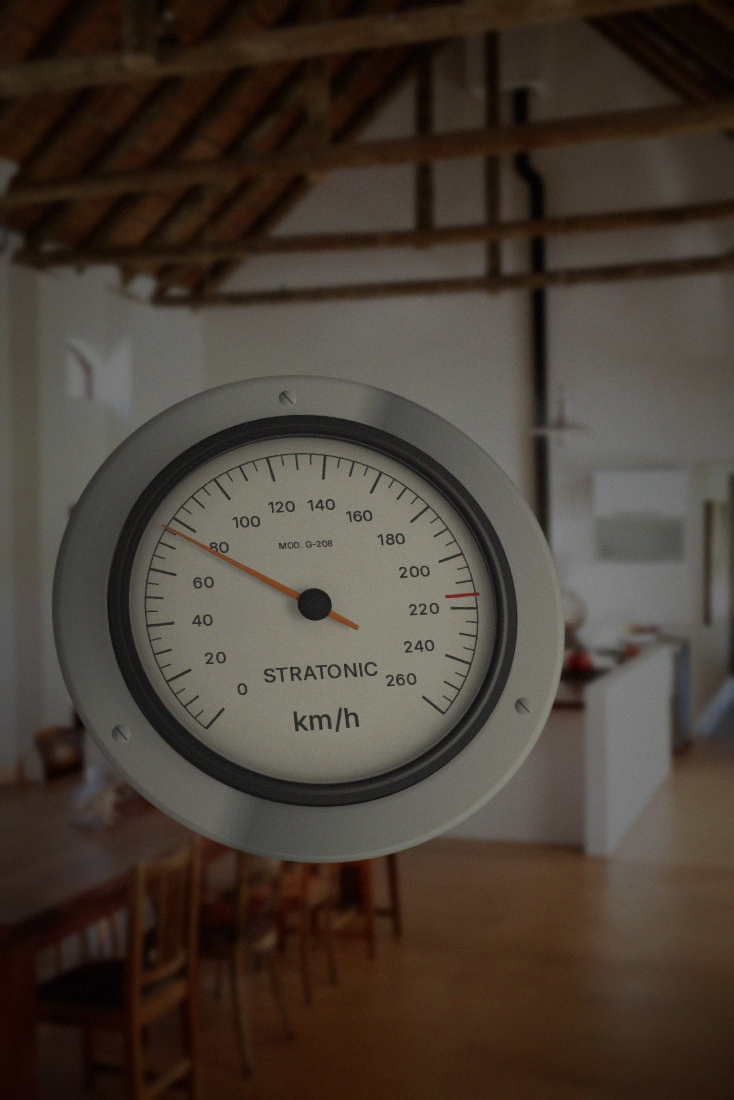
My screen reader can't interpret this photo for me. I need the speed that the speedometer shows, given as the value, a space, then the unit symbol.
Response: 75 km/h
